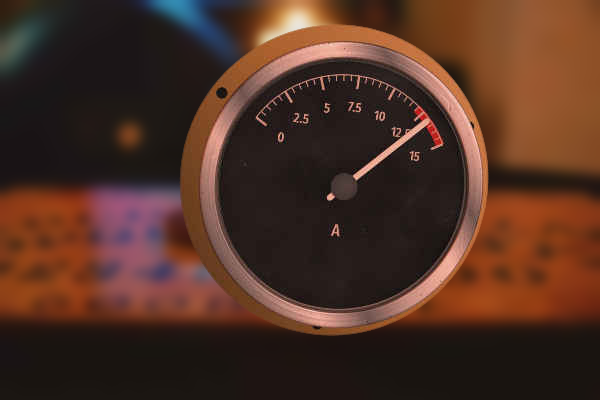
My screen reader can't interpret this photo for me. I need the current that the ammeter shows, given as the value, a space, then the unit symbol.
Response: 13 A
